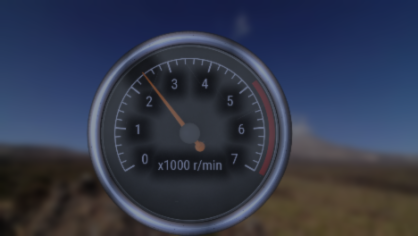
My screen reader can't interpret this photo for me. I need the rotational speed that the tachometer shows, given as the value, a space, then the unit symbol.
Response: 2400 rpm
